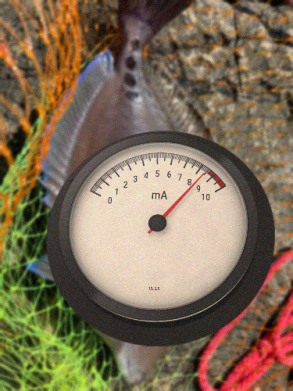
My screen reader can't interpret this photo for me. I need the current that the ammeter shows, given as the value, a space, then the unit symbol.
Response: 8.5 mA
